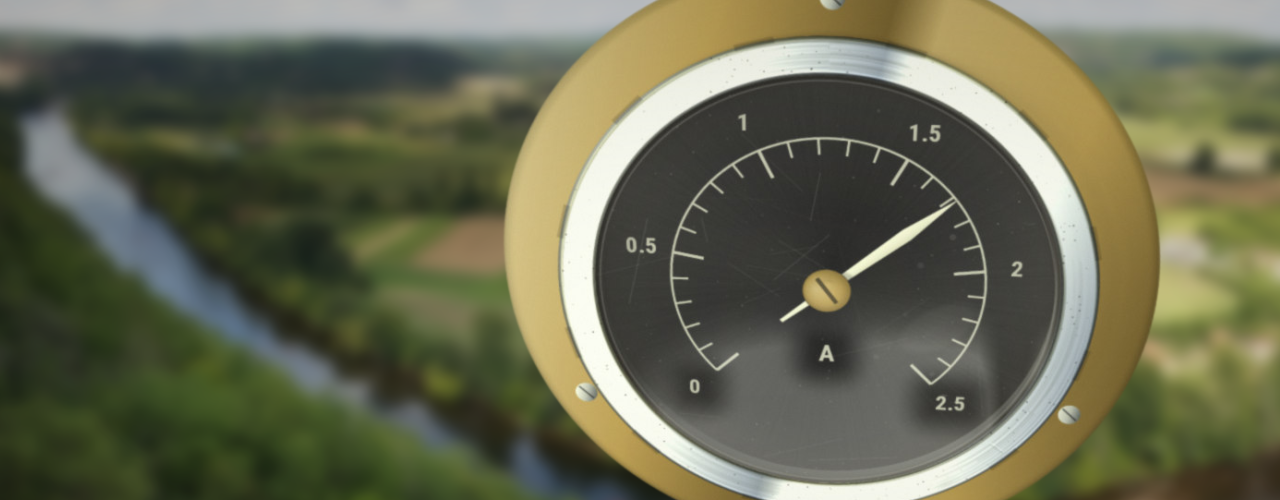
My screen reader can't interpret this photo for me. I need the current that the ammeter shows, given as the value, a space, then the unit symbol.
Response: 1.7 A
